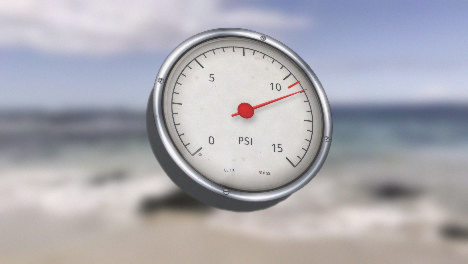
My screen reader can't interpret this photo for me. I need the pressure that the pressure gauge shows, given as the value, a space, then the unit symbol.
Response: 11 psi
